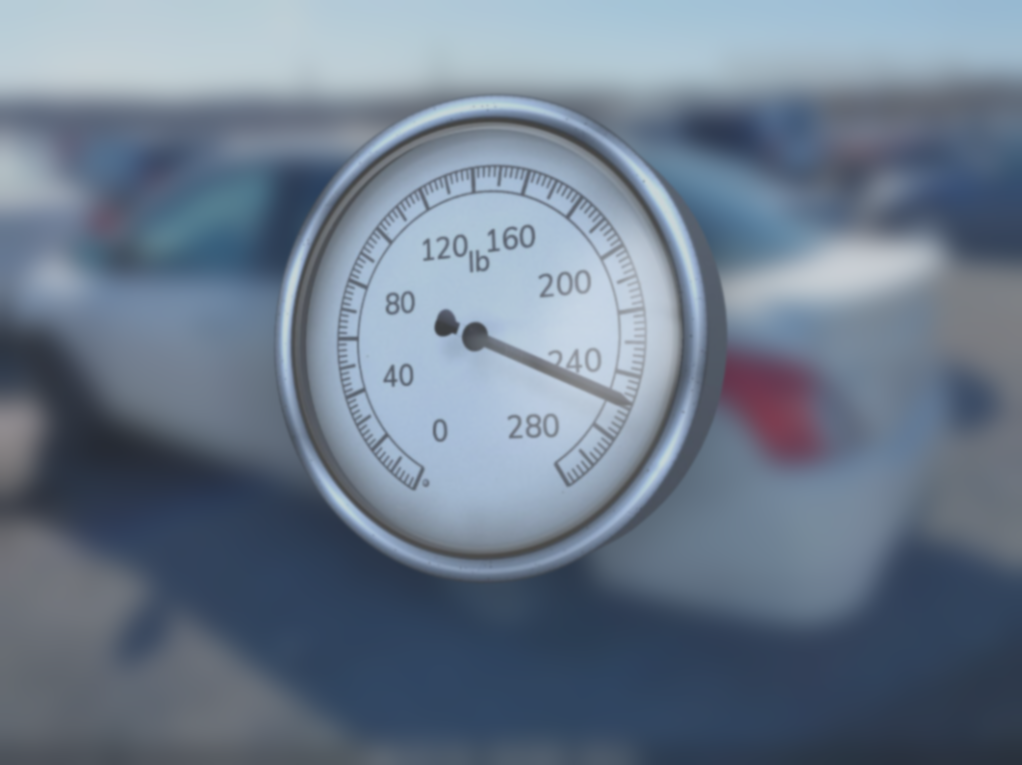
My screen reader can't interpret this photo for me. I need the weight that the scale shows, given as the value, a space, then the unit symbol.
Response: 248 lb
